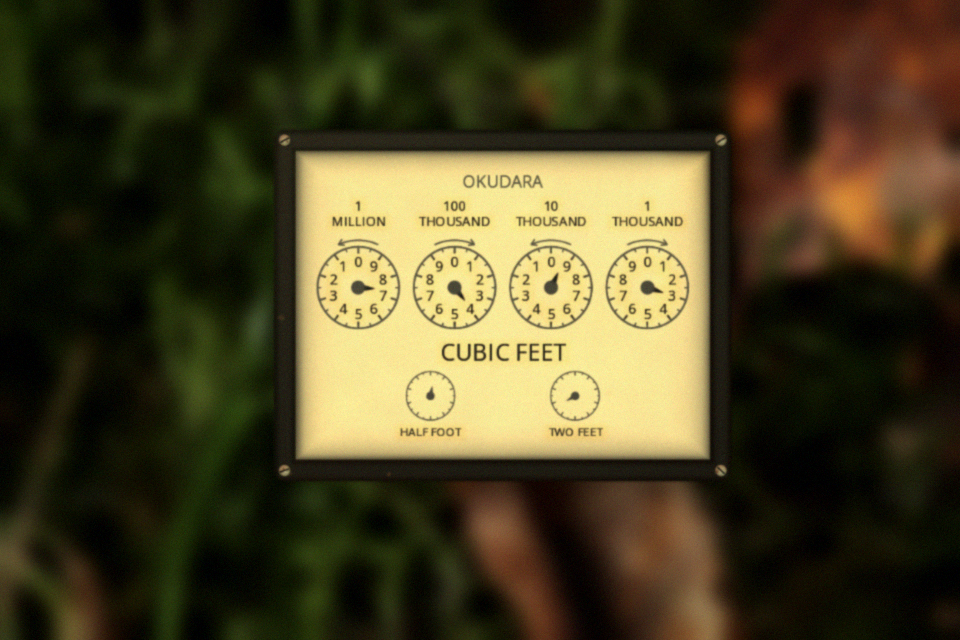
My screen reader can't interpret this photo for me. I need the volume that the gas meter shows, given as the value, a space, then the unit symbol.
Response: 739300 ft³
